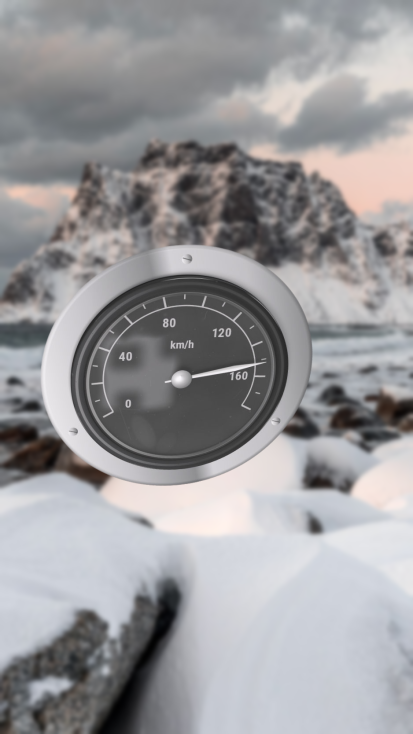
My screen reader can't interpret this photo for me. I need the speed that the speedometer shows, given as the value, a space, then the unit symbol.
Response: 150 km/h
